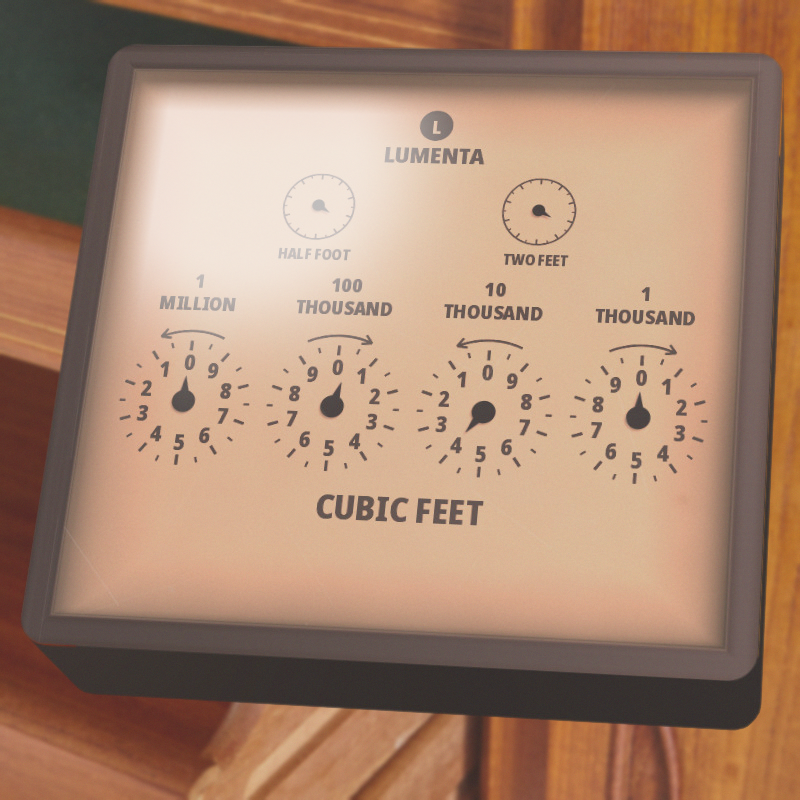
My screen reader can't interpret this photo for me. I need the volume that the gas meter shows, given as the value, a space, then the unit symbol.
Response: 4000 ft³
